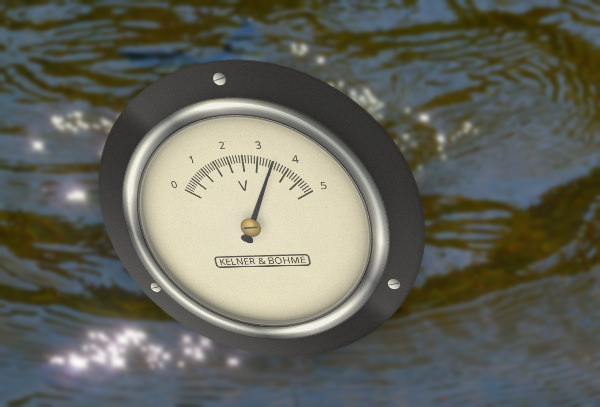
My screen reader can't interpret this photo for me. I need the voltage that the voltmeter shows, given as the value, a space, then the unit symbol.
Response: 3.5 V
